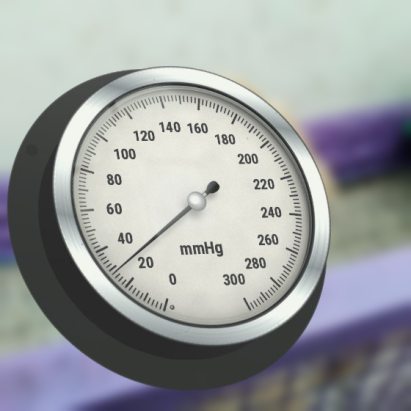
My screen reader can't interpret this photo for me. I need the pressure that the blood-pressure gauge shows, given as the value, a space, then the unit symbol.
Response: 28 mmHg
